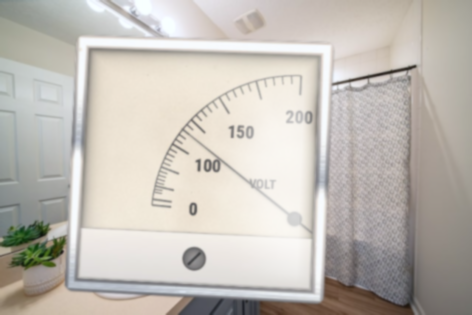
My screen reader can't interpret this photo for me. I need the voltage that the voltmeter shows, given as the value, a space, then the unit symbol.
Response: 115 V
